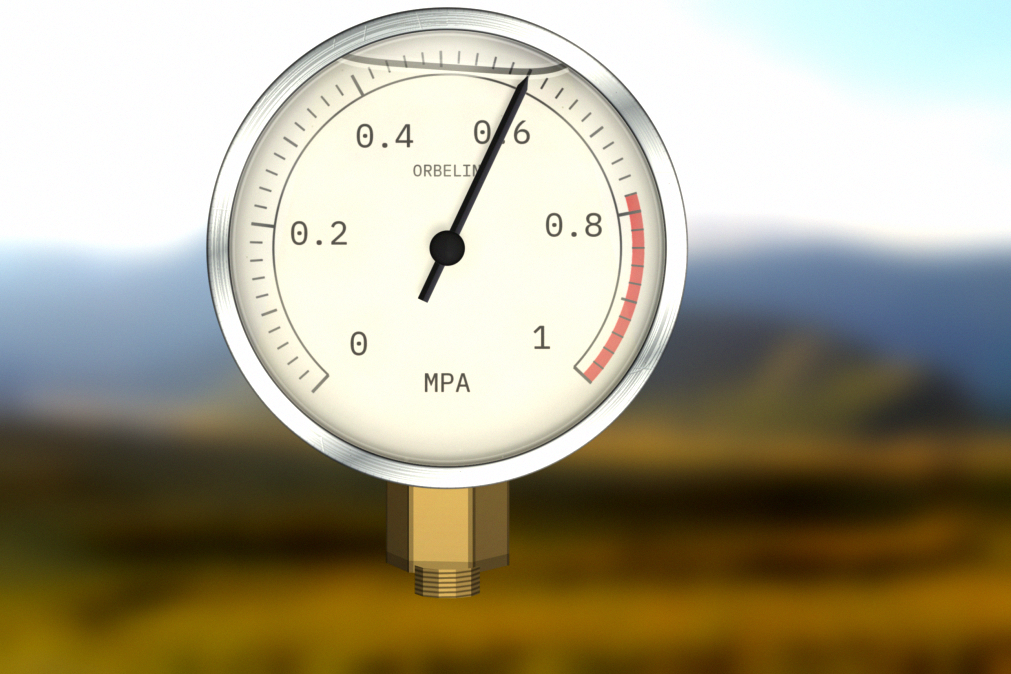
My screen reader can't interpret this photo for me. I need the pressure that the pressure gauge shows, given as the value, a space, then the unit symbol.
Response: 0.6 MPa
